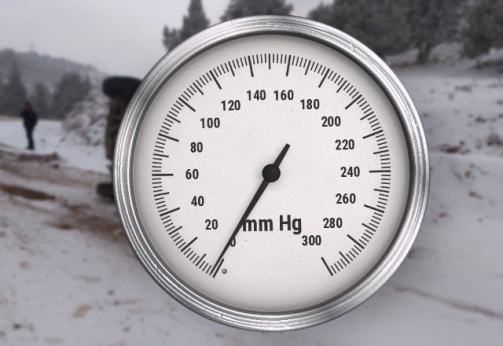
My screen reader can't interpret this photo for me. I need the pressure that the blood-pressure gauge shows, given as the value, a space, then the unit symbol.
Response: 2 mmHg
